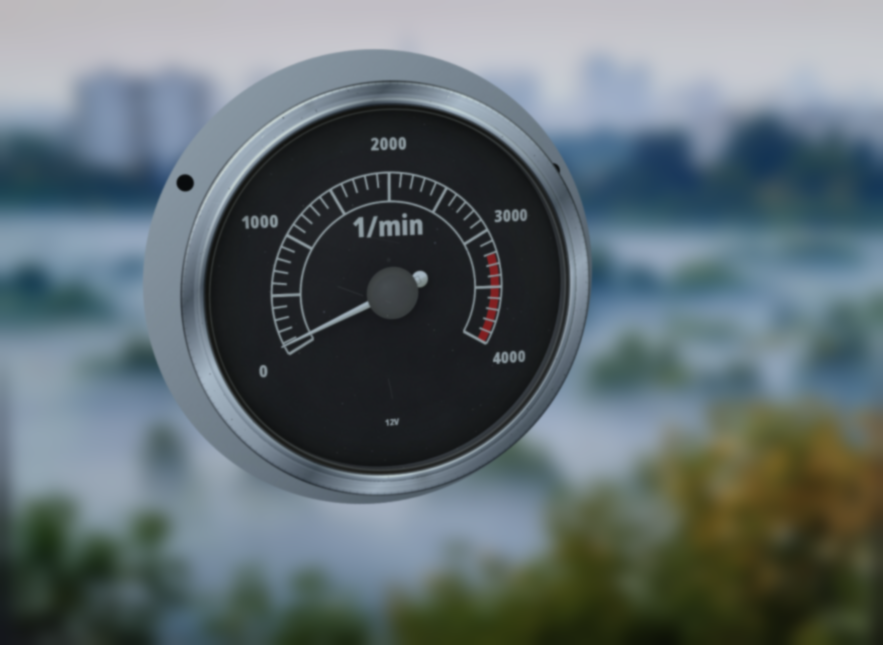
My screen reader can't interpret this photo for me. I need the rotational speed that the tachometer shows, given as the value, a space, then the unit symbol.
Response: 100 rpm
